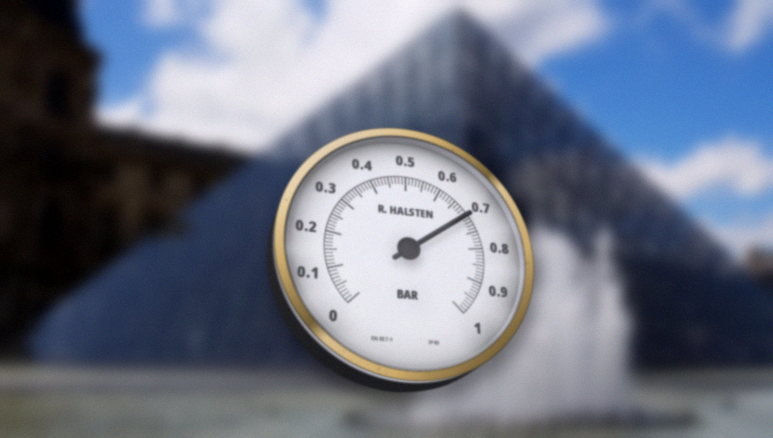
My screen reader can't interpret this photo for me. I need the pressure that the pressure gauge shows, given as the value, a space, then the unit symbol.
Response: 0.7 bar
